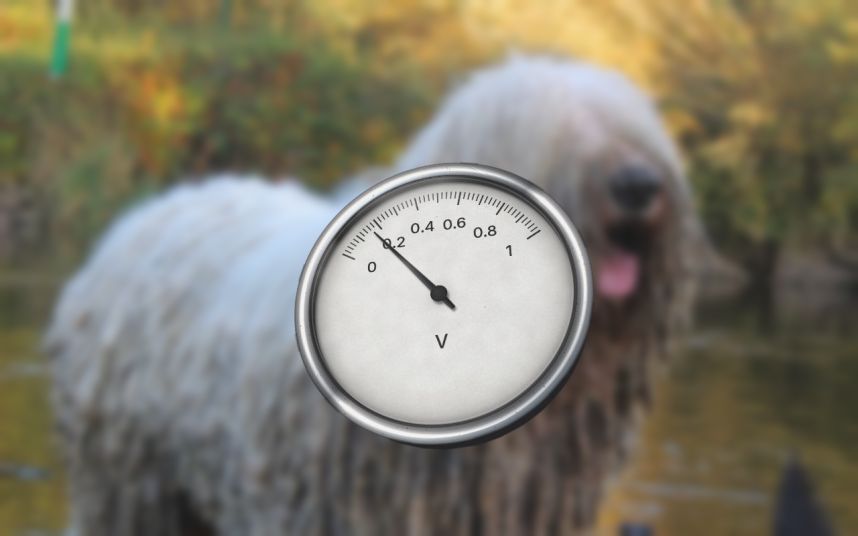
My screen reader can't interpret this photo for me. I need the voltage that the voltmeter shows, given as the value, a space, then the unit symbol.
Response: 0.16 V
